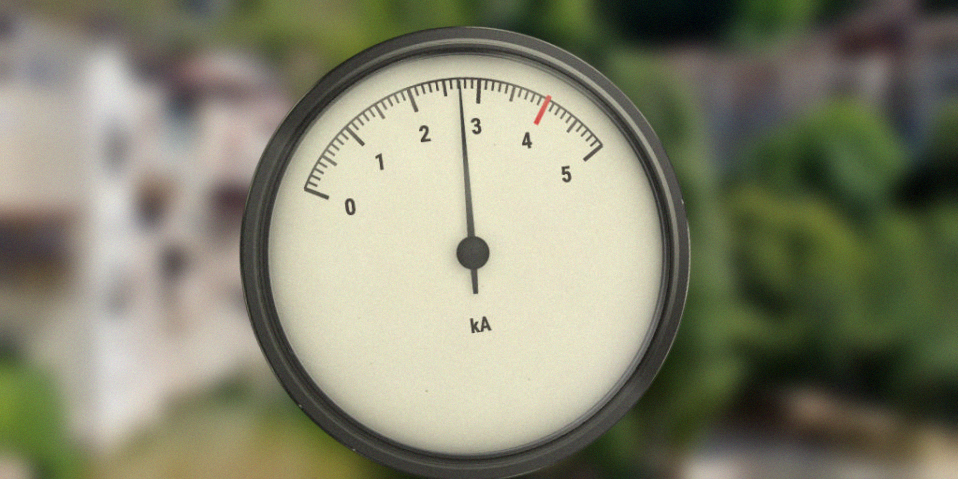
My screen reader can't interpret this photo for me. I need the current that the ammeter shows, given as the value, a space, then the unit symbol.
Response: 2.7 kA
